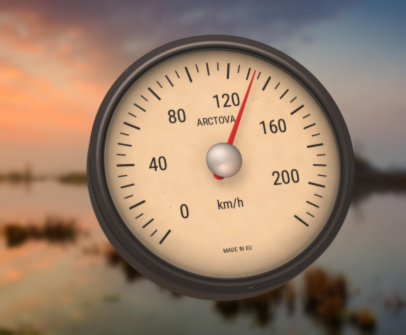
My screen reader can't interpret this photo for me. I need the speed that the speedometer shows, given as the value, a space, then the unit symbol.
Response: 132.5 km/h
